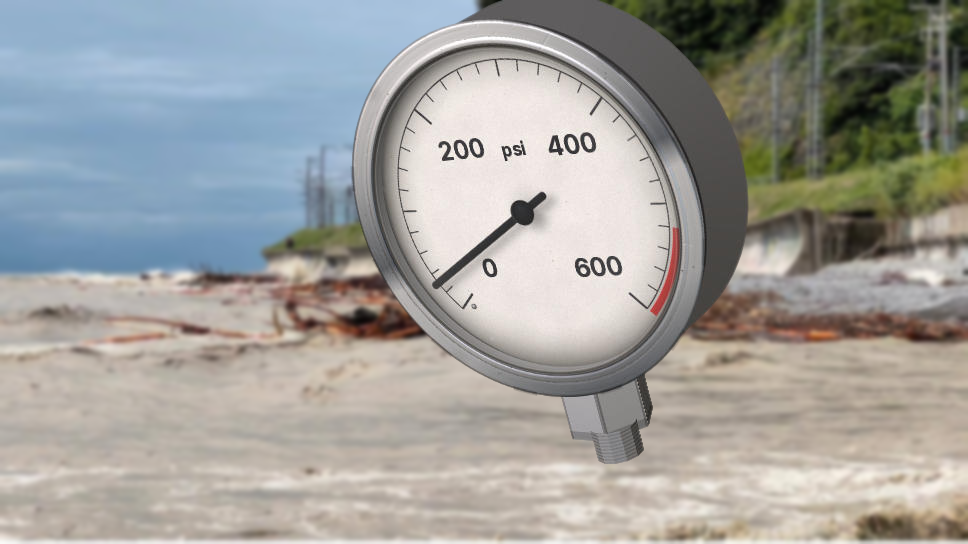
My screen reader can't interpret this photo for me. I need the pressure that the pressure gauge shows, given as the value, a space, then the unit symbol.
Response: 30 psi
